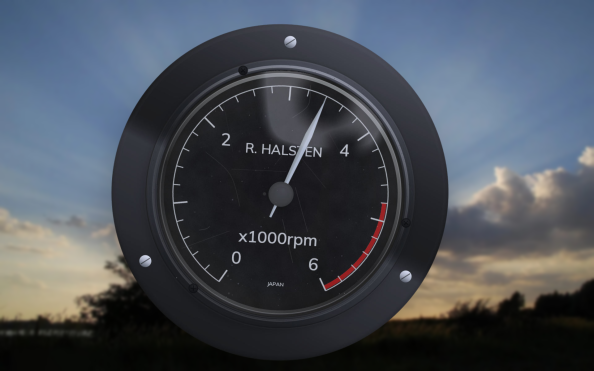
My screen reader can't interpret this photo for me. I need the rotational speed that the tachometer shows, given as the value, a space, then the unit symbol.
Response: 3400 rpm
